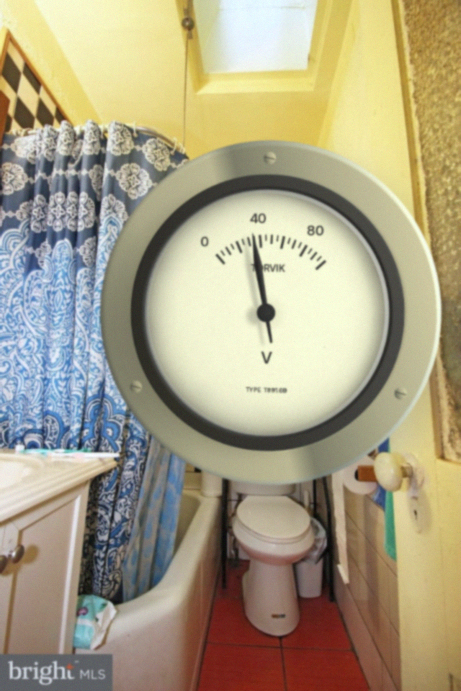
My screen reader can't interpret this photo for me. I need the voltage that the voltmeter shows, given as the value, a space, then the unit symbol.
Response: 35 V
